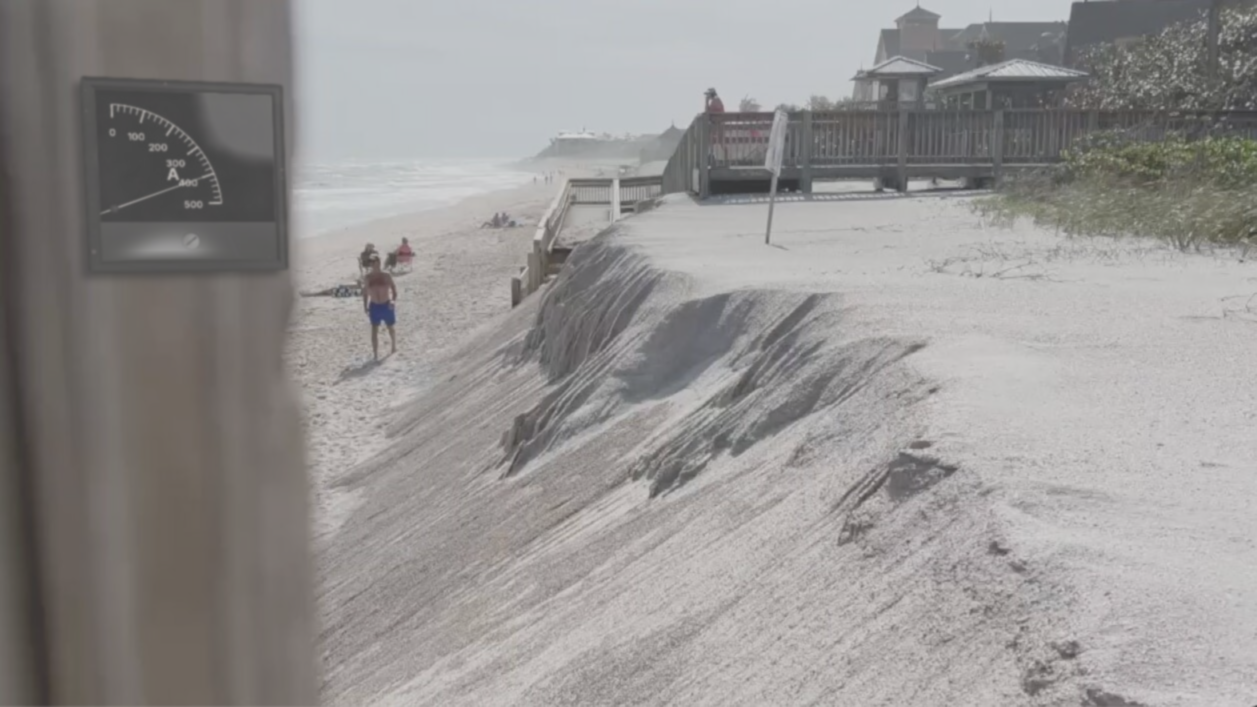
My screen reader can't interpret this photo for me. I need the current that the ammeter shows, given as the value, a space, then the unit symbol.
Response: 400 A
